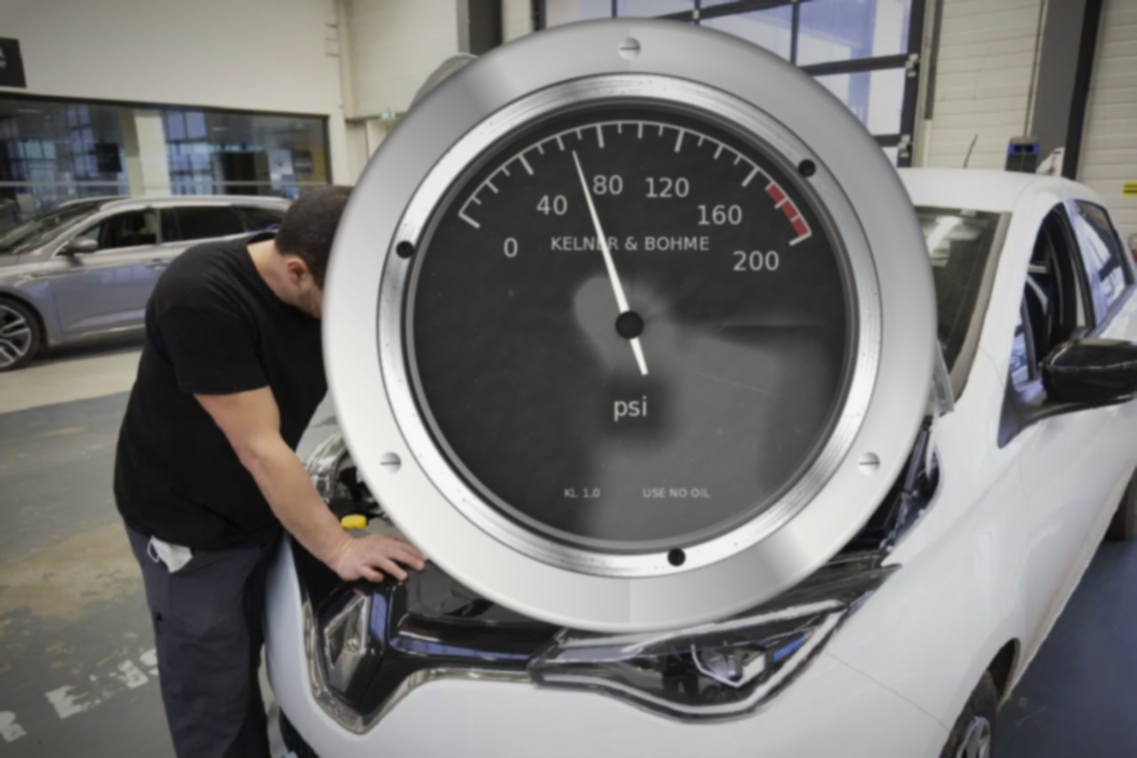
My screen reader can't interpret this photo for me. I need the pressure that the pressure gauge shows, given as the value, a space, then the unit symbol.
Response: 65 psi
